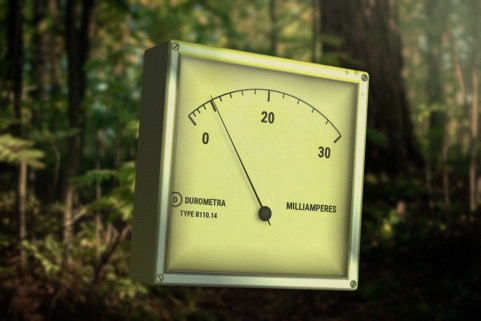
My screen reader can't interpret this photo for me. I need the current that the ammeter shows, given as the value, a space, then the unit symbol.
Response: 10 mA
